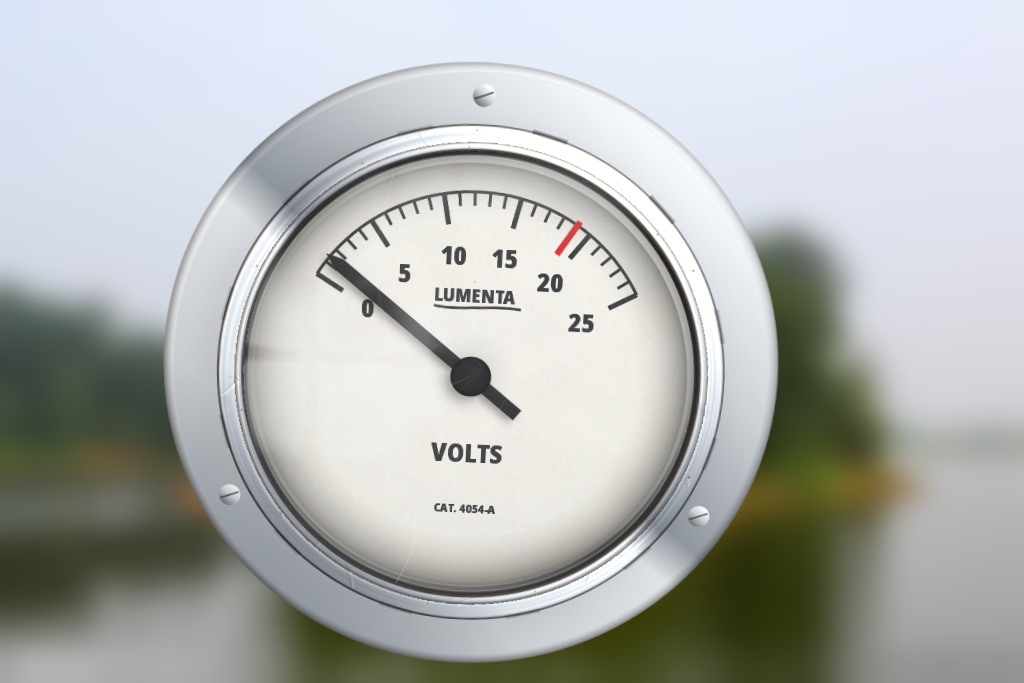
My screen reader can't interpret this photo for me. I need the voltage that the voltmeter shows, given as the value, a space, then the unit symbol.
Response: 1.5 V
